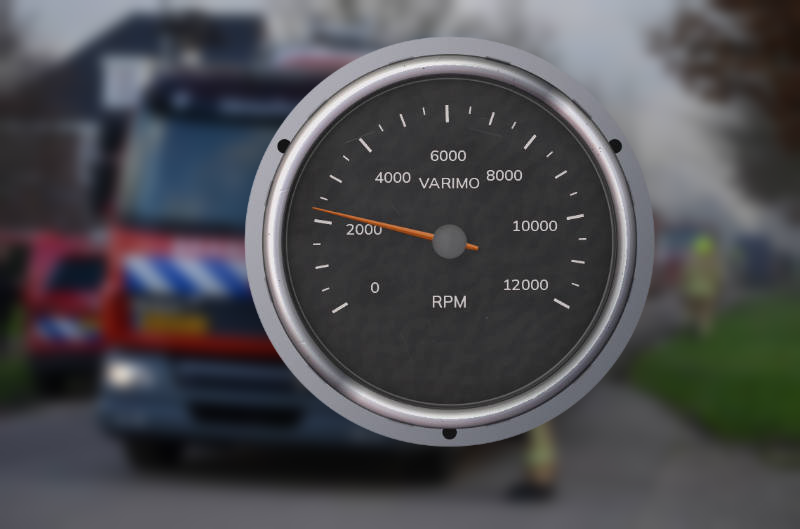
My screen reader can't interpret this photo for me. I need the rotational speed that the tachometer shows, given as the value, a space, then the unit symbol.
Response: 2250 rpm
